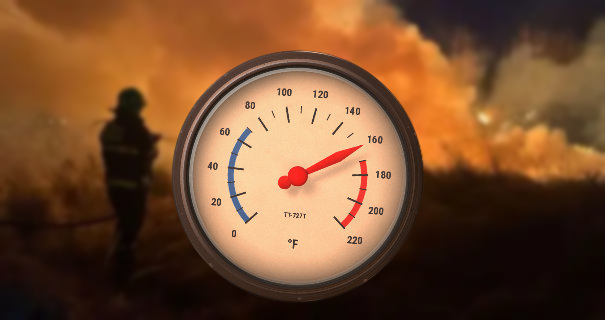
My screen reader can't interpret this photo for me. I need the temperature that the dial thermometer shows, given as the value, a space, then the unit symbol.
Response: 160 °F
